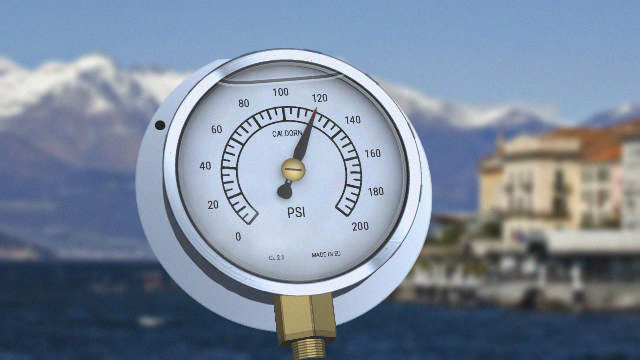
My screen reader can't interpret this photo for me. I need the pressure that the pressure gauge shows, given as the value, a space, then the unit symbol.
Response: 120 psi
